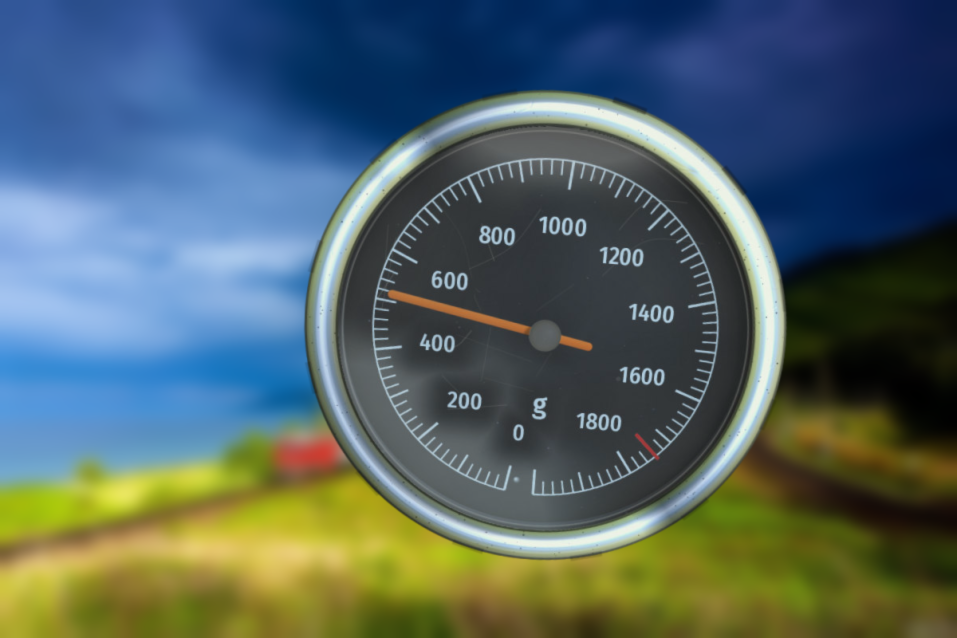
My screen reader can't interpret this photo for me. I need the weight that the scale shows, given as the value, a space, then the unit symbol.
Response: 520 g
